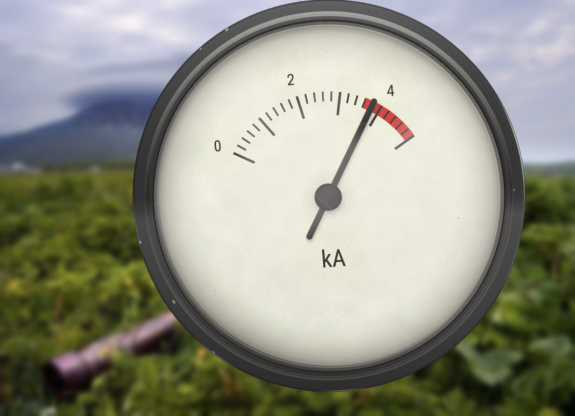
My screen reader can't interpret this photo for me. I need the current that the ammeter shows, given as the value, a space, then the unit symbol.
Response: 3.8 kA
